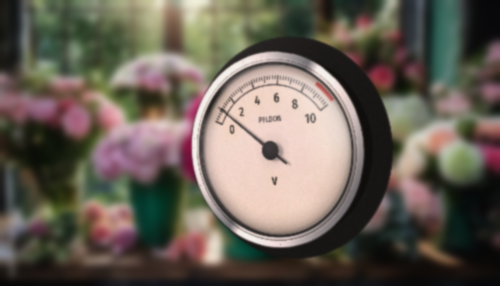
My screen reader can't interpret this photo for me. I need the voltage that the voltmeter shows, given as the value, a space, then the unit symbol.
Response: 1 V
